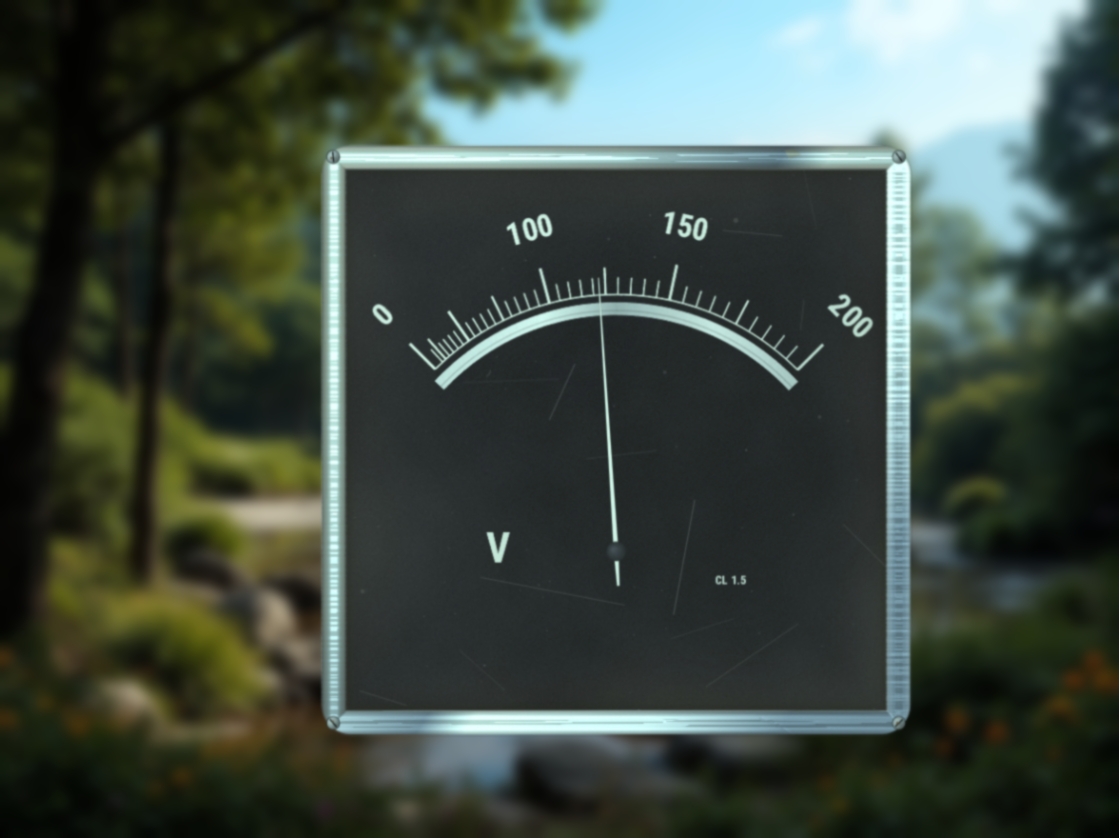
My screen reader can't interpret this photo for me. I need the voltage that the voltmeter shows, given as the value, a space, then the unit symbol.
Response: 122.5 V
